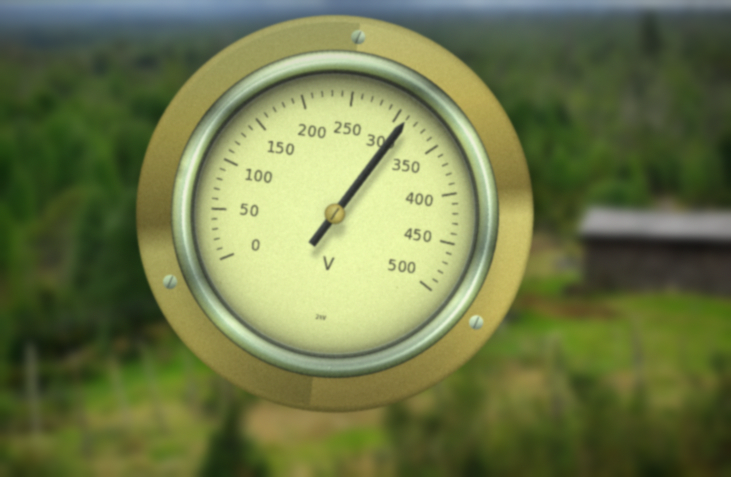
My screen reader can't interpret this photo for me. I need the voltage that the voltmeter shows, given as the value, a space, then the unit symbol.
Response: 310 V
